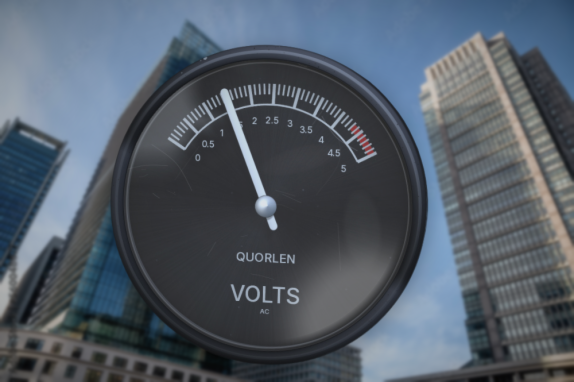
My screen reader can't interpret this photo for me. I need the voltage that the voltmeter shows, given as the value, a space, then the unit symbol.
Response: 1.5 V
